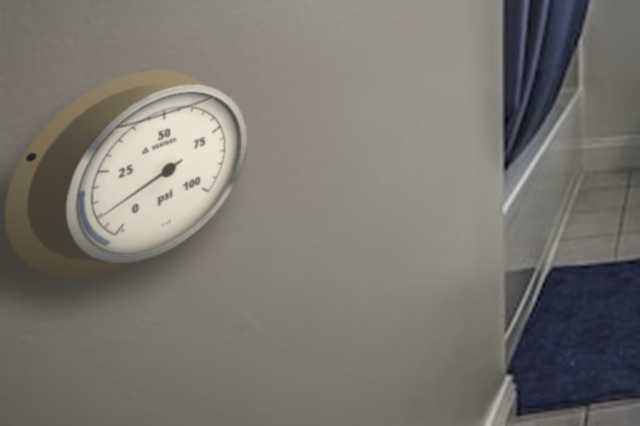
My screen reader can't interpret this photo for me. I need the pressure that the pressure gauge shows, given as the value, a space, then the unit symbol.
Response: 10 psi
